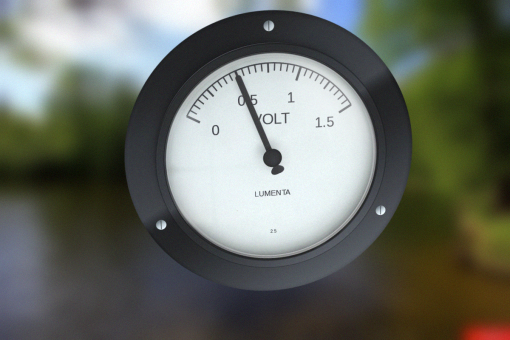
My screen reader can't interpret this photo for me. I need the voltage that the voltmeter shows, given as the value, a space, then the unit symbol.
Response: 0.5 V
